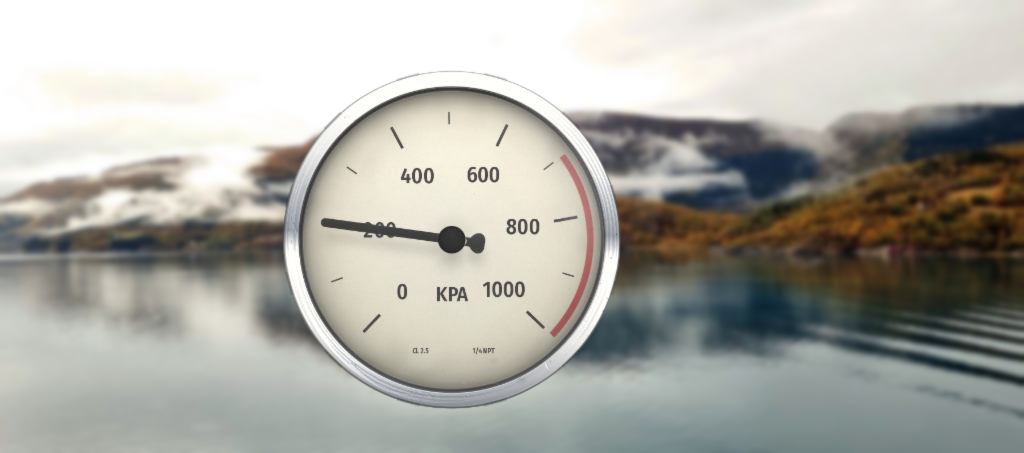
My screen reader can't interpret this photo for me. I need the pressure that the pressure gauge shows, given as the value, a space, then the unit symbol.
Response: 200 kPa
